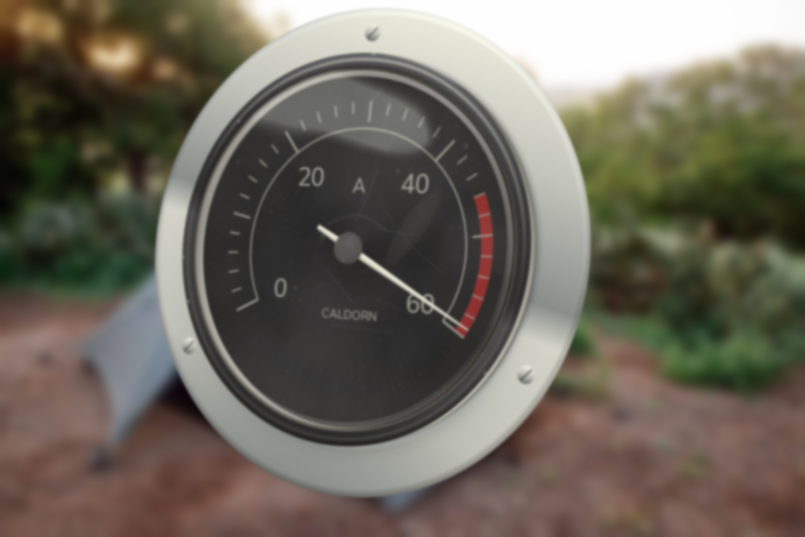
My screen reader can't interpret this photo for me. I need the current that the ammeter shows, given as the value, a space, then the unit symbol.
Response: 59 A
